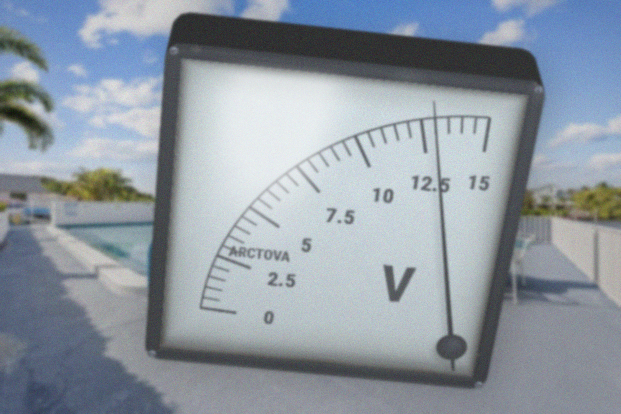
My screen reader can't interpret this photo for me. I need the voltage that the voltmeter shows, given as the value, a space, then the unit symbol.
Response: 13 V
